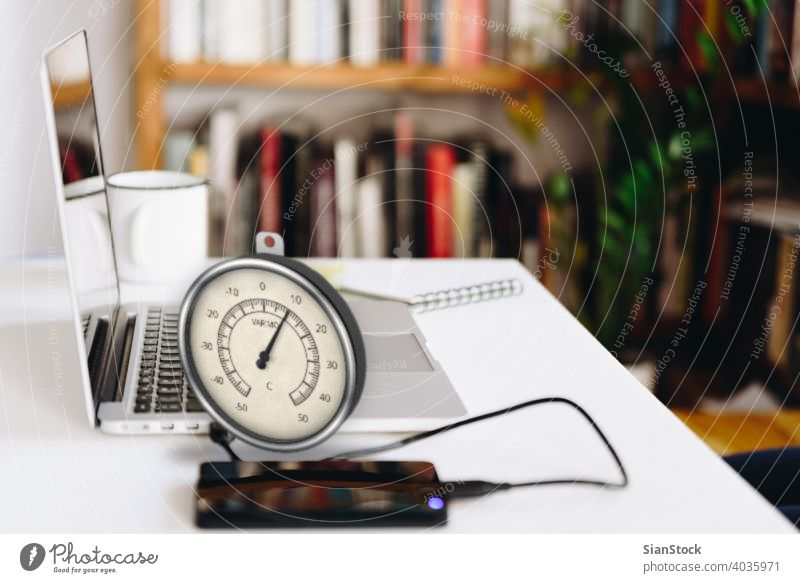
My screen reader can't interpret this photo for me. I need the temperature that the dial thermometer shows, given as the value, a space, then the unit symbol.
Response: 10 °C
